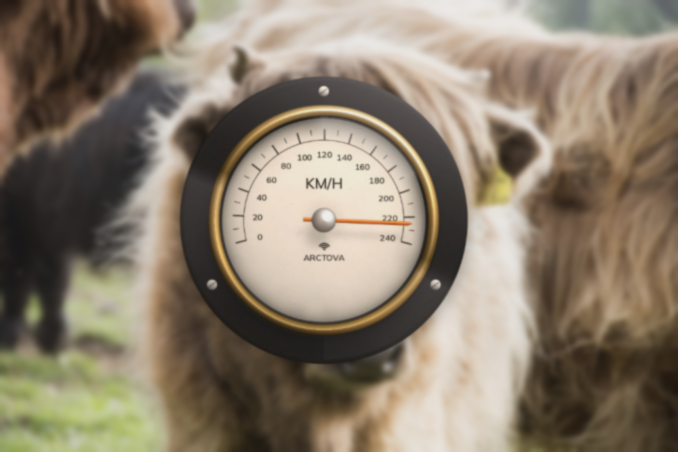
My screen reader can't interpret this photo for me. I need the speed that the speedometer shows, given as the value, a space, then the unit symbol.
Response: 225 km/h
